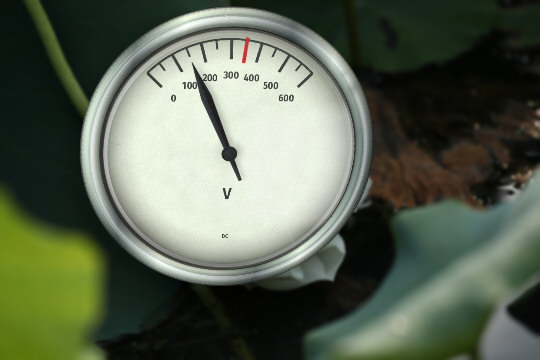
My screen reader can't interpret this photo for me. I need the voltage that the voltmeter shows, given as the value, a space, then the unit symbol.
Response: 150 V
